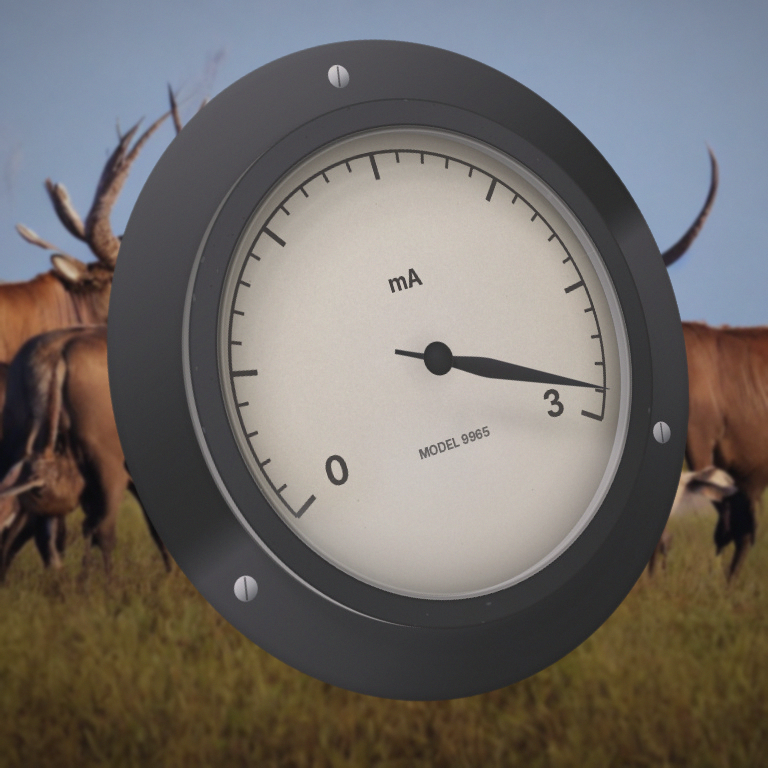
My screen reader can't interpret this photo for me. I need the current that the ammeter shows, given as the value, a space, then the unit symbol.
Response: 2.9 mA
